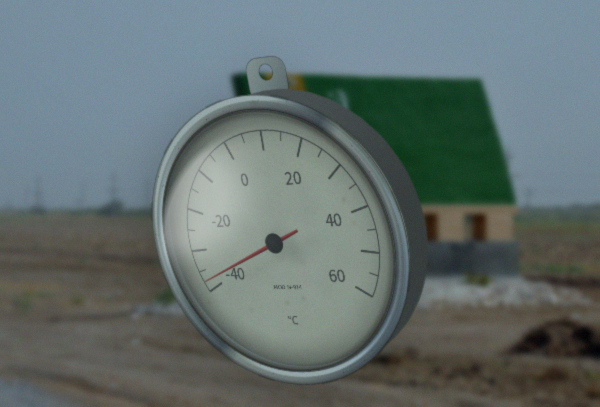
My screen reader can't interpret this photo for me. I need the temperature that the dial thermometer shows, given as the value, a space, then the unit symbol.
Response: -37.5 °C
